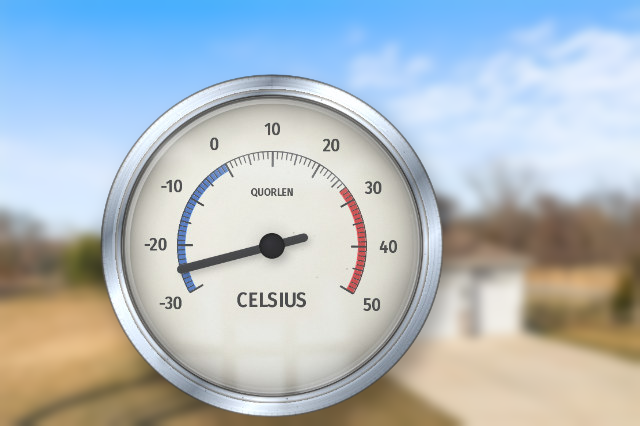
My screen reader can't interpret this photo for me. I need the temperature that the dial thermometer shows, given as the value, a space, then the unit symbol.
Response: -25 °C
